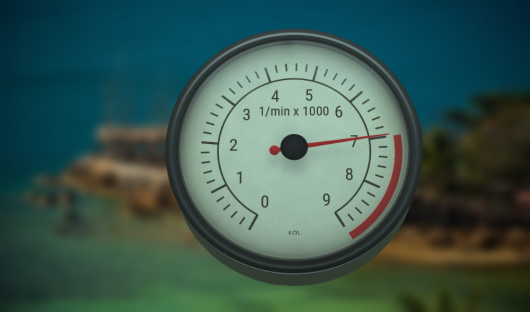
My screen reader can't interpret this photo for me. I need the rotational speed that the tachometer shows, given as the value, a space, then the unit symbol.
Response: 7000 rpm
